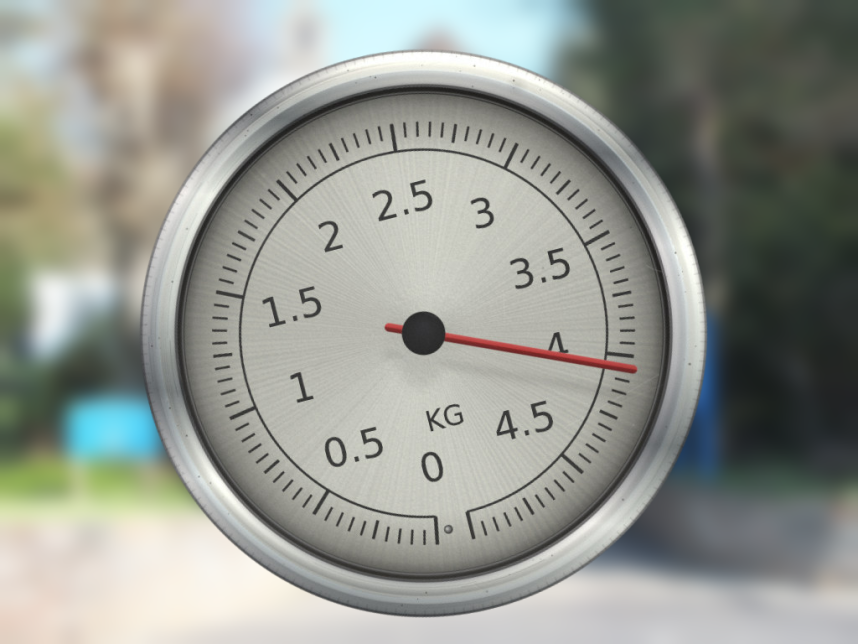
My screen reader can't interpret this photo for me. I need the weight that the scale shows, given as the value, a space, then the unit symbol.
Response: 4.05 kg
